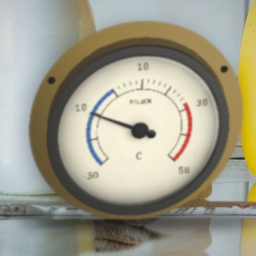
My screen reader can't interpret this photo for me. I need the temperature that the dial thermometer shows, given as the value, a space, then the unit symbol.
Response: -10 °C
